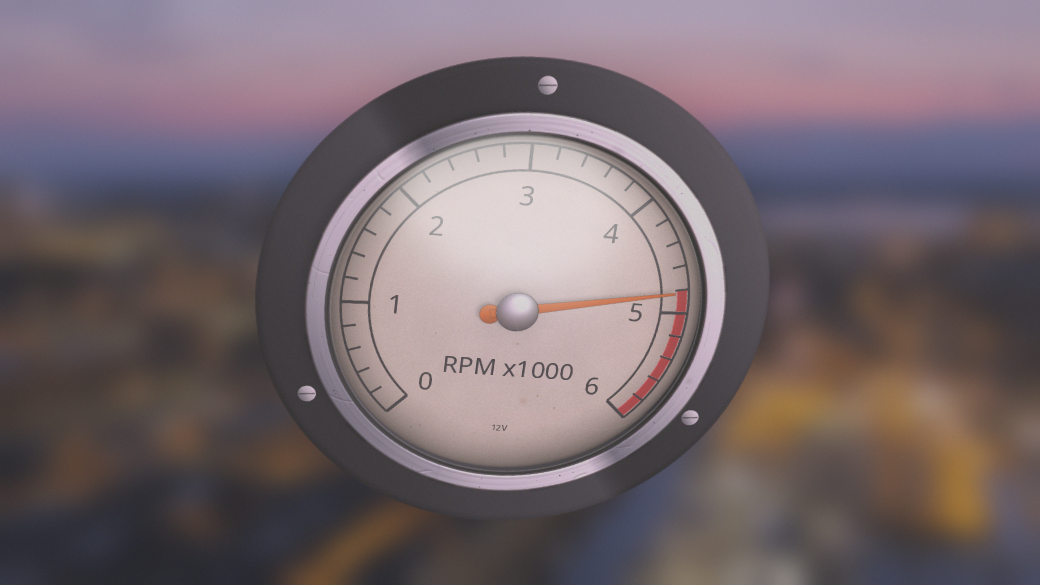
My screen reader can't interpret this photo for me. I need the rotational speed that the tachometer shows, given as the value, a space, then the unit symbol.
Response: 4800 rpm
